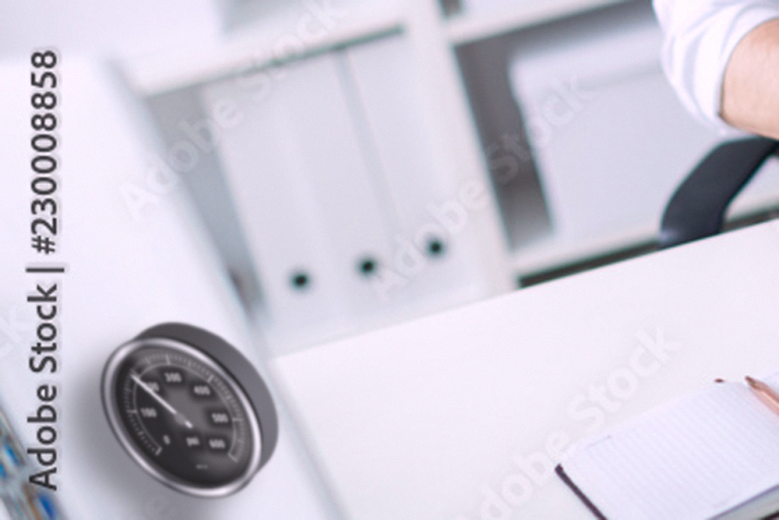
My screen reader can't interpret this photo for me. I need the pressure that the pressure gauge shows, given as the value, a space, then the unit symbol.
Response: 200 psi
